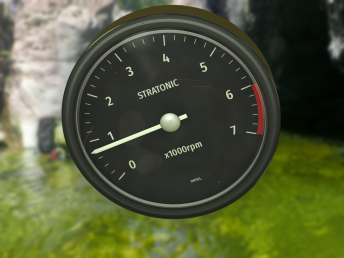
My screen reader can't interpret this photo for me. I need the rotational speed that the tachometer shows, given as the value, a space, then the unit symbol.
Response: 800 rpm
